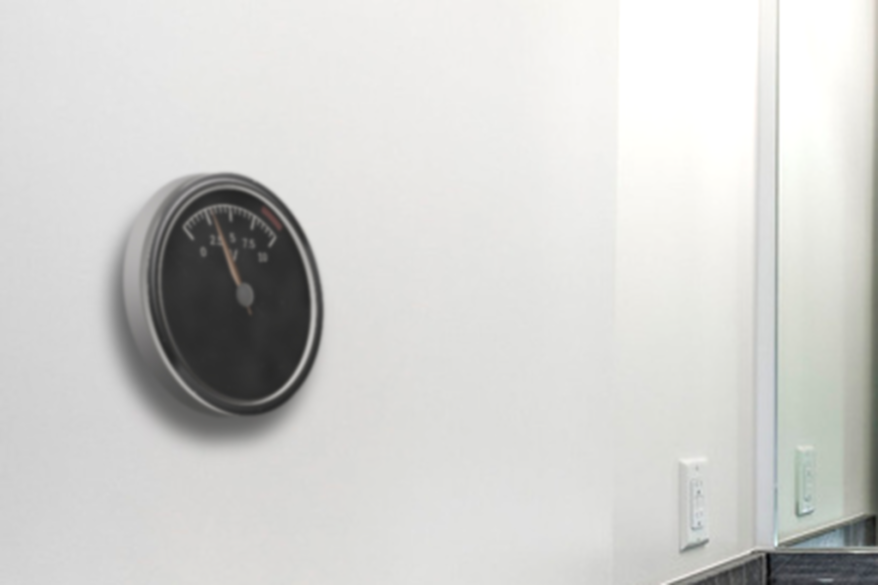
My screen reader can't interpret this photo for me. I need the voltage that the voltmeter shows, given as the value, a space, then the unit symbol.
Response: 2.5 V
